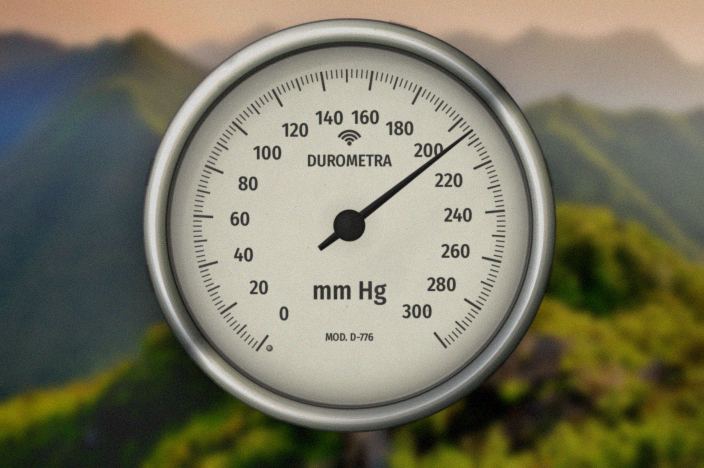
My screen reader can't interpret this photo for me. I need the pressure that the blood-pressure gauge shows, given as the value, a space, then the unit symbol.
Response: 206 mmHg
